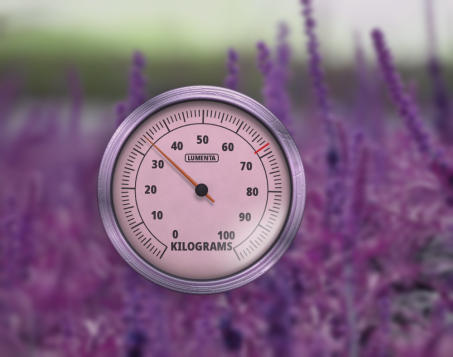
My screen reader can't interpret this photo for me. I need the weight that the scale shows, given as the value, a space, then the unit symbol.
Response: 34 kg
